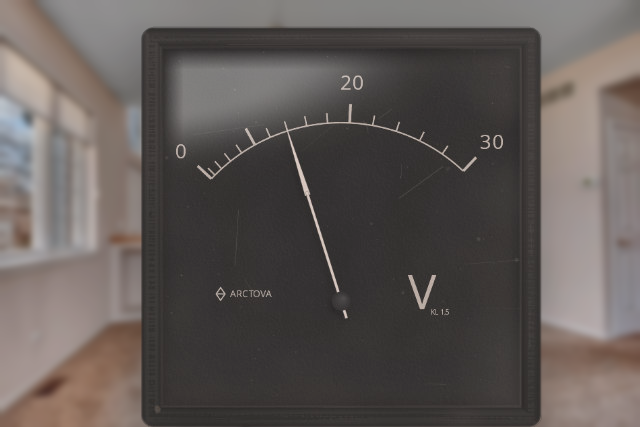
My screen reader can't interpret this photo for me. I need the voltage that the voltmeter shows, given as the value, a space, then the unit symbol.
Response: 14 V
